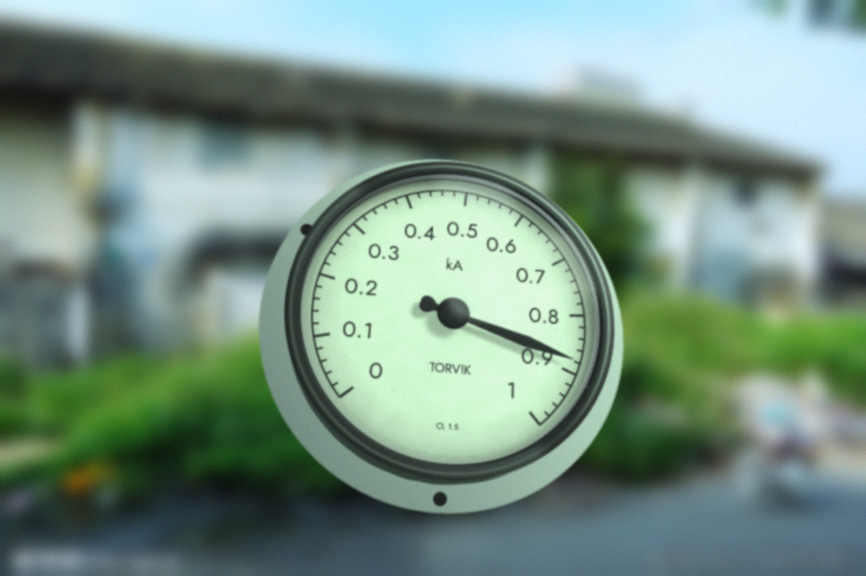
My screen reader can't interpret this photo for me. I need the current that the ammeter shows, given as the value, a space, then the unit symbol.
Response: 0.88 kA
